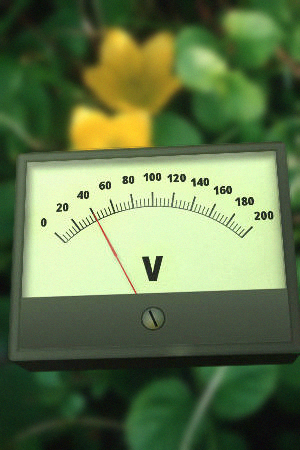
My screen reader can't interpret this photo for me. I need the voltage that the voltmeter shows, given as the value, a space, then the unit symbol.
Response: 40 V
